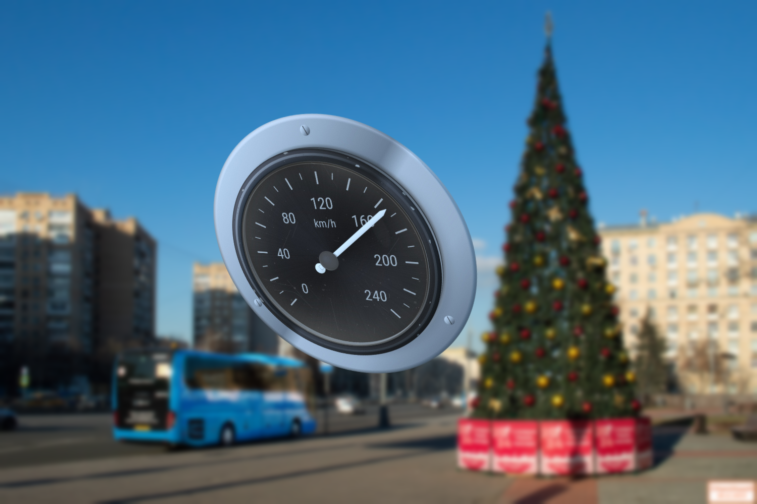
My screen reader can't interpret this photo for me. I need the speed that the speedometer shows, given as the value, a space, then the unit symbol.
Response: 165 km/h
